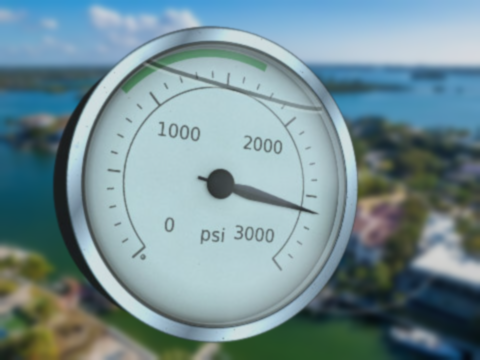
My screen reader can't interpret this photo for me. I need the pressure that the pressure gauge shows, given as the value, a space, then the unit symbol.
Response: 2600 psi
